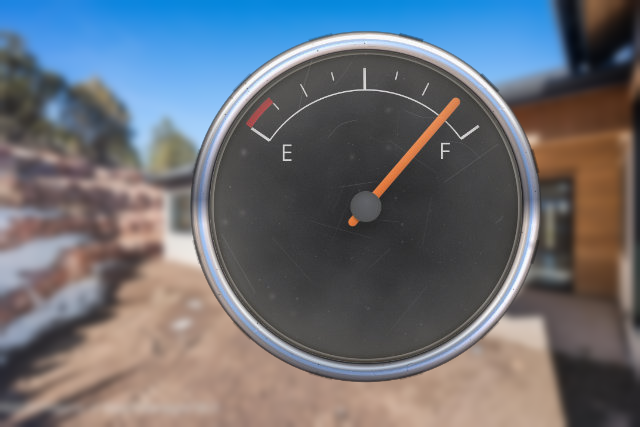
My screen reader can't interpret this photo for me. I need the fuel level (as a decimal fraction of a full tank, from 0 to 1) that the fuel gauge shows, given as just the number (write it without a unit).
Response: 0.875
